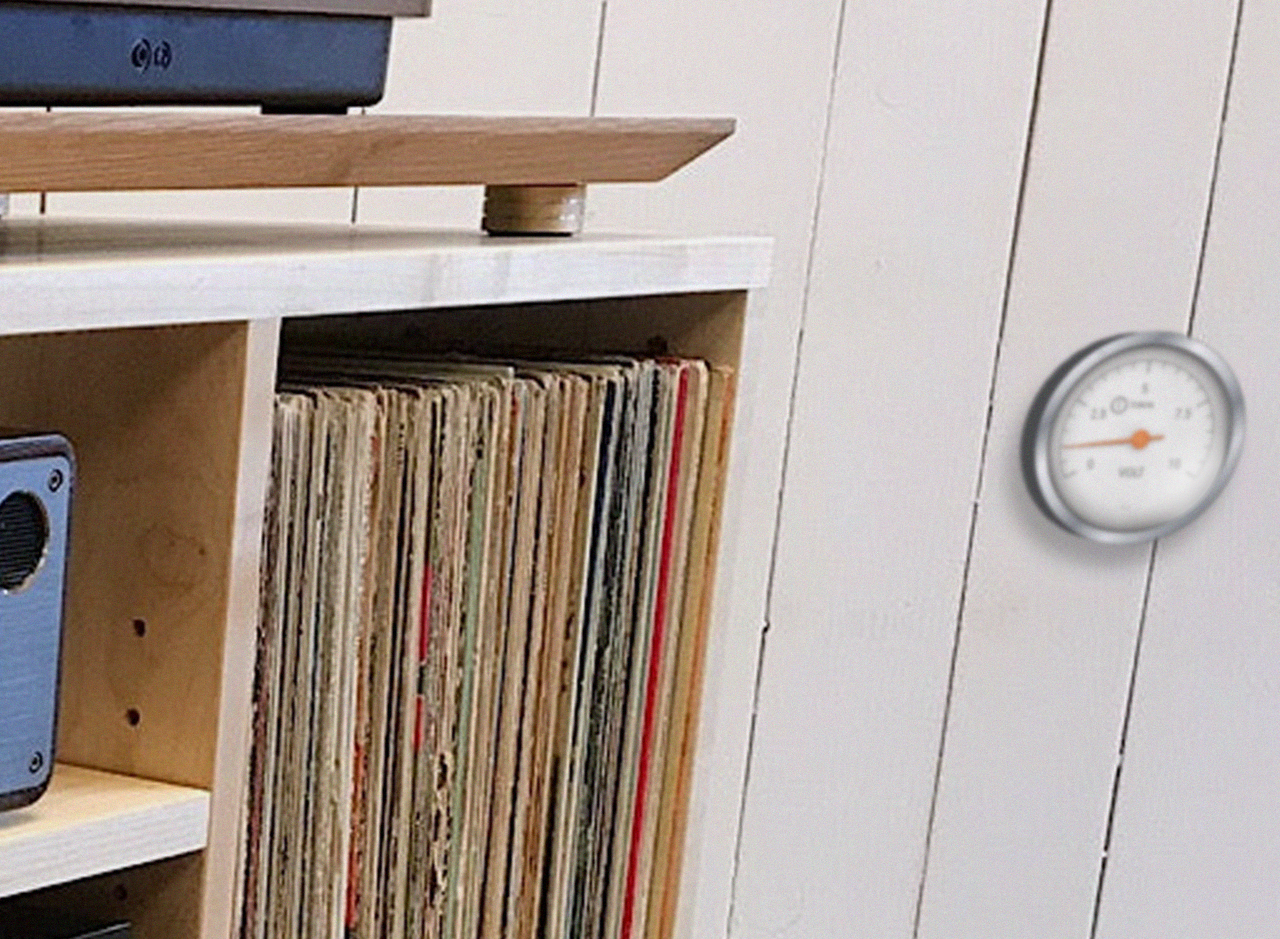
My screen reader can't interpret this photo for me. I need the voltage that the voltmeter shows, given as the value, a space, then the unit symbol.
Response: 1 V
